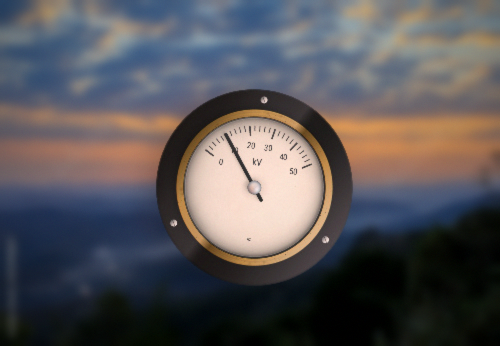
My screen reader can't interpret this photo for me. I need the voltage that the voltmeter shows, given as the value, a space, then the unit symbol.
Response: 10 kV
